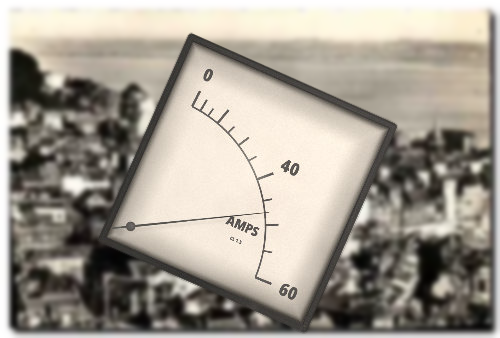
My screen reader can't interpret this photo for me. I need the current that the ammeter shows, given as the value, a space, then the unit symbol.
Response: 47.5 A
